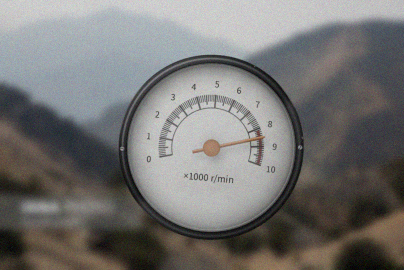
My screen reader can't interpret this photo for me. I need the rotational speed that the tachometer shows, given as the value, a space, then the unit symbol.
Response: 8500 rpm
